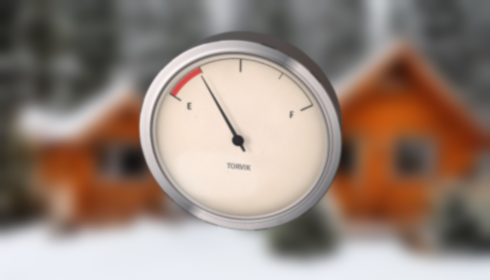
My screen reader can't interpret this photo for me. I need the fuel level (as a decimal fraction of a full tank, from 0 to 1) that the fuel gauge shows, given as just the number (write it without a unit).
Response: 0.25
